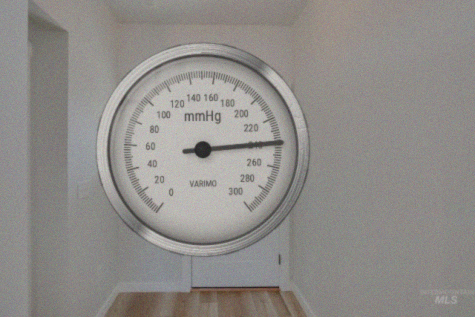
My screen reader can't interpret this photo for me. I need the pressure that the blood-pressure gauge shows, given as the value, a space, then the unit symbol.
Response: 240 mmHg
